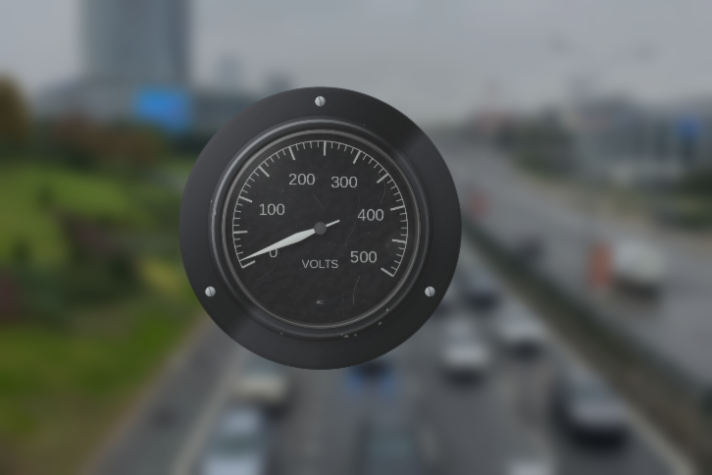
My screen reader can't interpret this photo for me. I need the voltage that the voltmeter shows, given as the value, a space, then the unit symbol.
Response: 10 V
